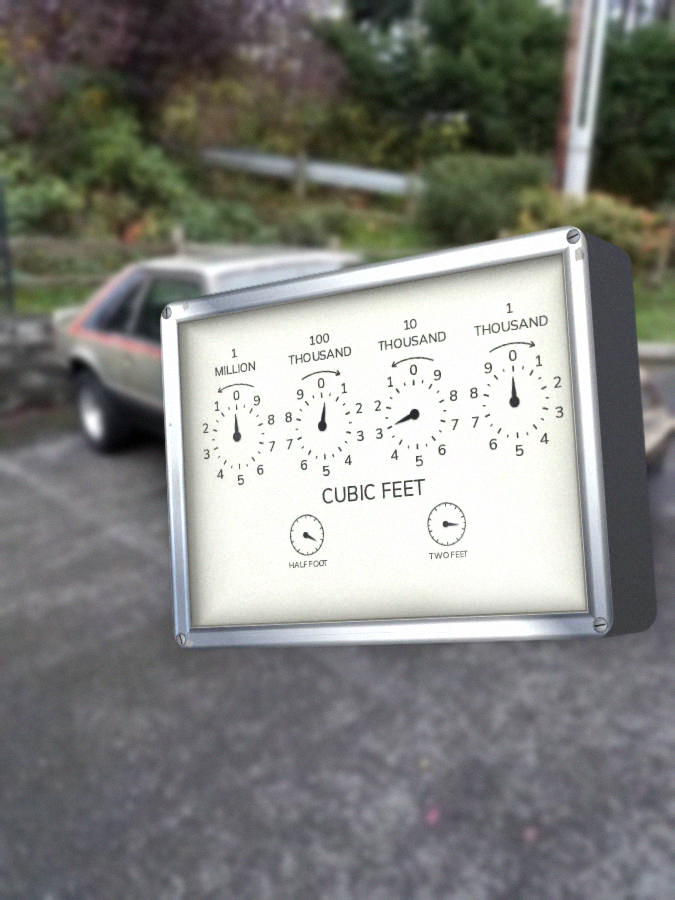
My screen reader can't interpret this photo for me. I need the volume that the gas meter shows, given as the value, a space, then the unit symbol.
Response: 3000 ft³
